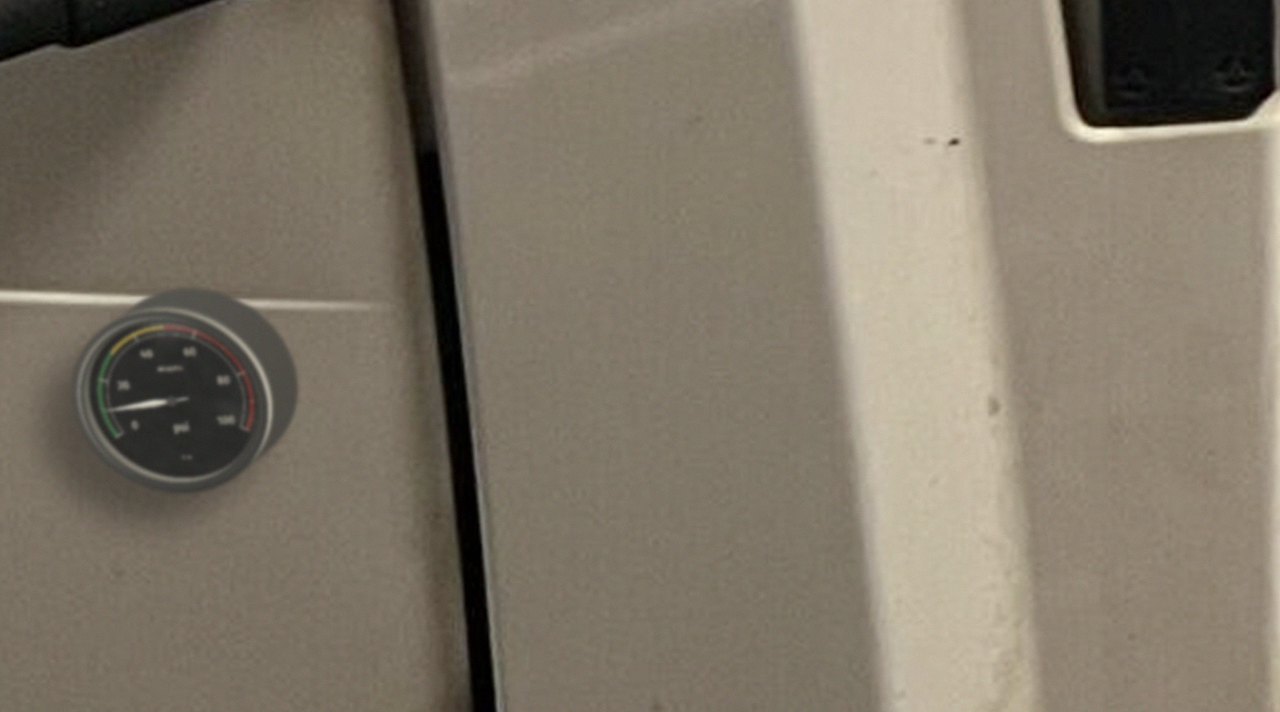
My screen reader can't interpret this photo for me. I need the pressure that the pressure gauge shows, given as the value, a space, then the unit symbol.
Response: 10 psi
